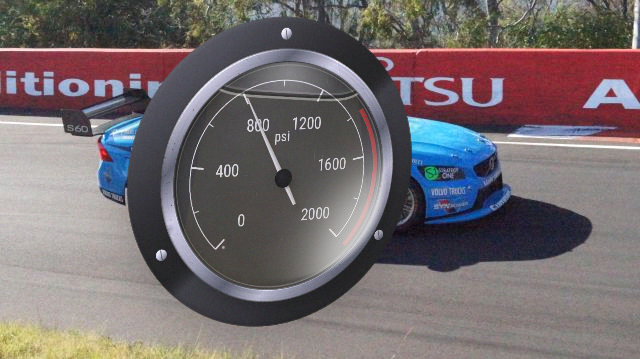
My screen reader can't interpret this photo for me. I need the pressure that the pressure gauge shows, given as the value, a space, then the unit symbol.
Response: 800 psi
